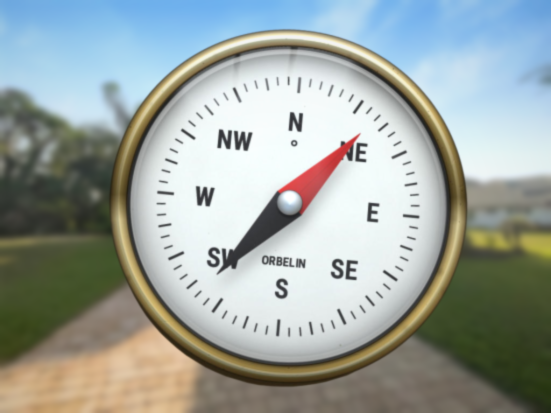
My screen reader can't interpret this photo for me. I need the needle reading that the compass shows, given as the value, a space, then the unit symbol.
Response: 40 °
